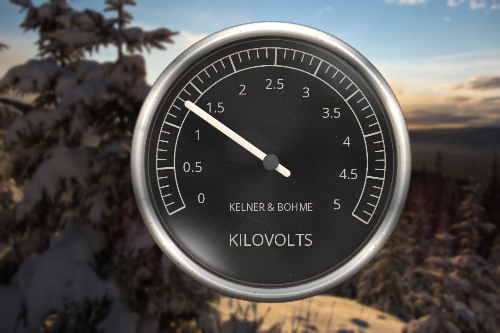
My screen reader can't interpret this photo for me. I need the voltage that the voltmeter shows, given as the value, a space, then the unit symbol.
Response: 1.3 kV
